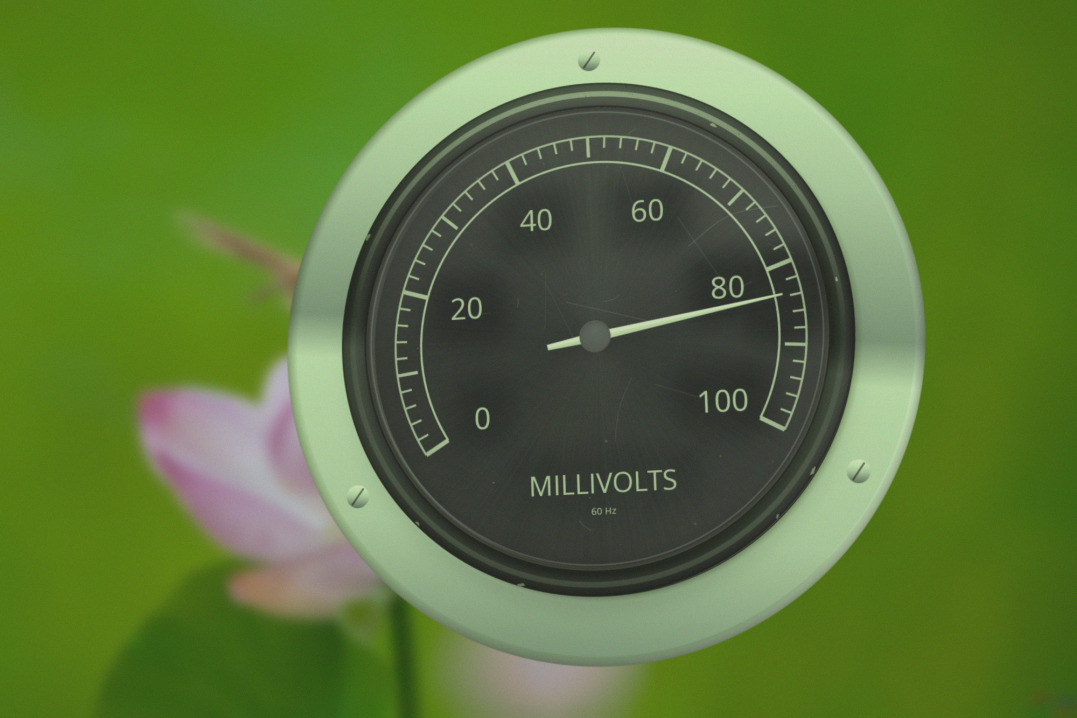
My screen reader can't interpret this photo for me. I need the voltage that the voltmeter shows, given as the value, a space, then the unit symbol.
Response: 84 mV
